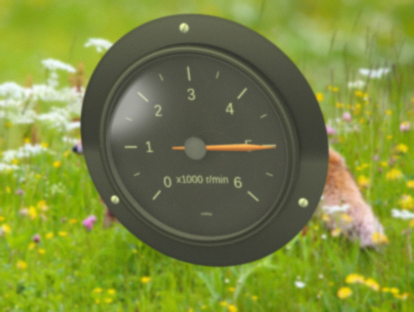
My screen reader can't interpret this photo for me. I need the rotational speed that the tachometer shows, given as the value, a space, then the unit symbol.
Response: 5000 rpm
